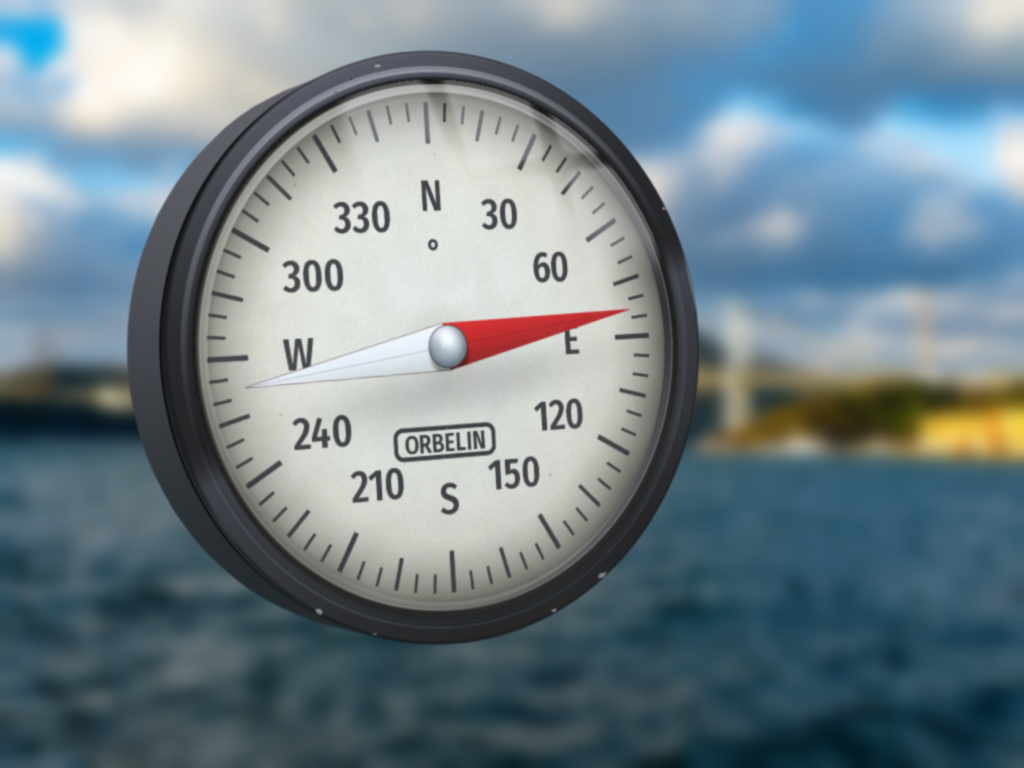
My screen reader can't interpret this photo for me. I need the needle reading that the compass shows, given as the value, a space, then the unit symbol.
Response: 82.5 °
